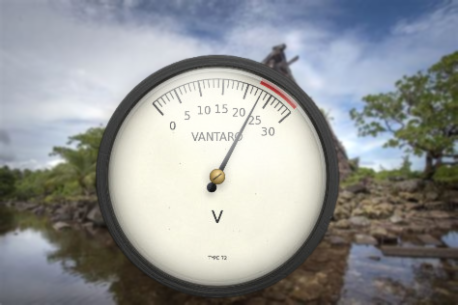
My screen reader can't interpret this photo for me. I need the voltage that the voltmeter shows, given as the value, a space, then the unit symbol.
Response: 23 V
